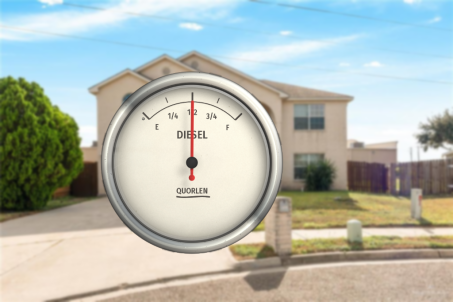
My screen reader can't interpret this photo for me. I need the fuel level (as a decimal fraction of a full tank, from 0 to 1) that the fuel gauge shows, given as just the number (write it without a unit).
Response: 0.5
